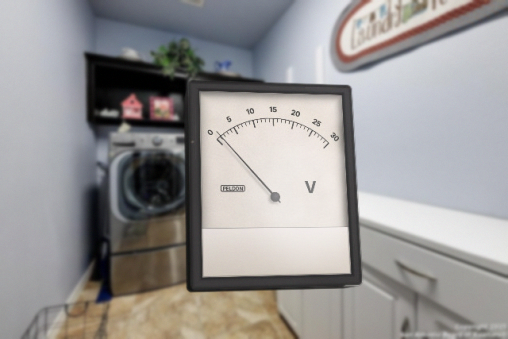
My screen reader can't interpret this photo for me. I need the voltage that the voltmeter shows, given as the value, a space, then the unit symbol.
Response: 1 V
